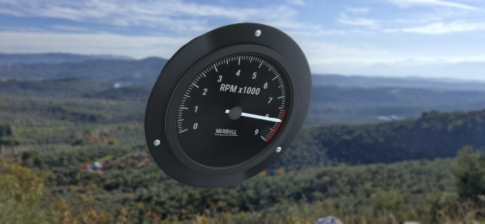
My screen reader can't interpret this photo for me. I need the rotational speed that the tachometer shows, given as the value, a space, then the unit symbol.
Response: 8000 rpm
